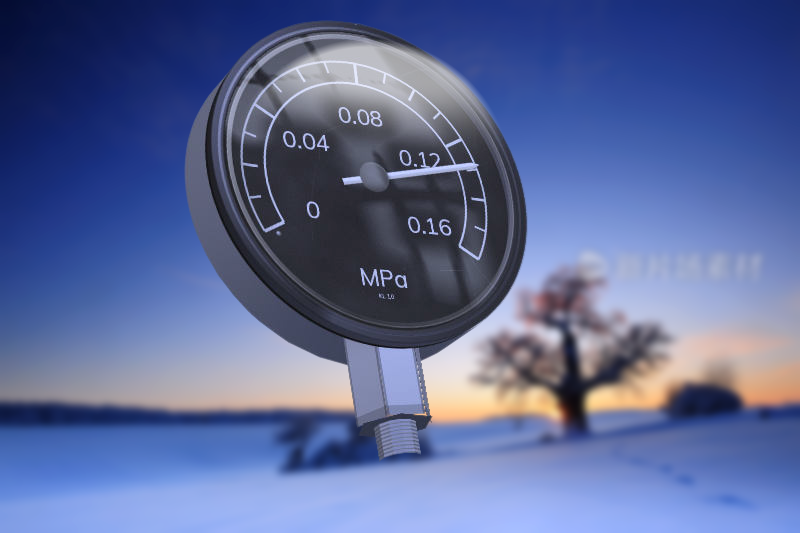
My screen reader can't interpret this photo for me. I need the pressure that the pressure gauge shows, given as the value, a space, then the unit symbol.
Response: 0.13 MPa
